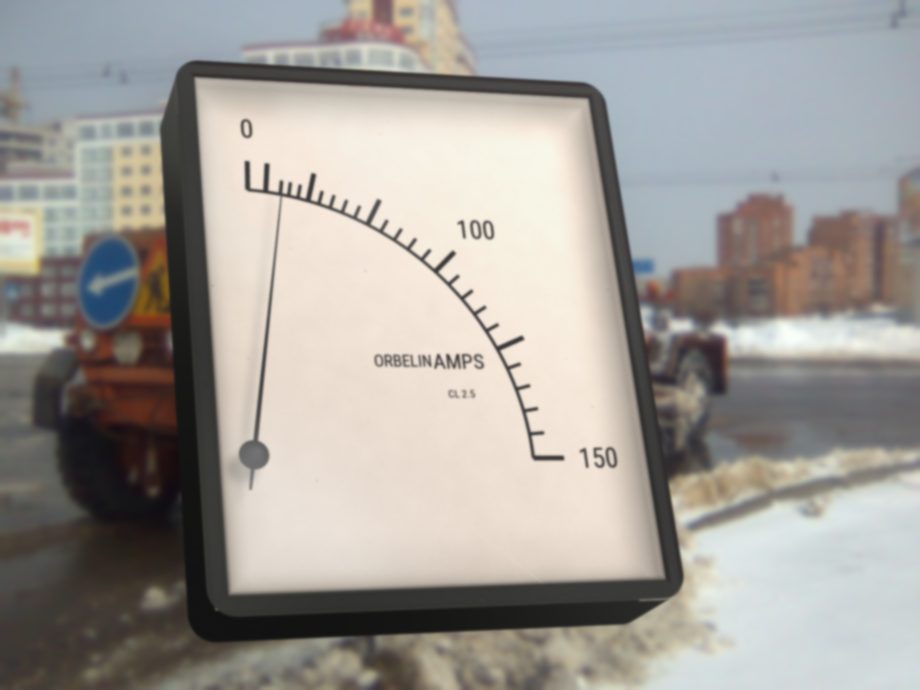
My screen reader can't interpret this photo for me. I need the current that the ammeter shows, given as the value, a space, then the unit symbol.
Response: 35 A
